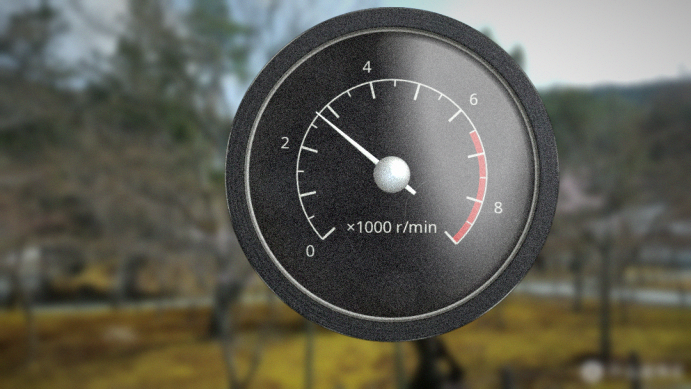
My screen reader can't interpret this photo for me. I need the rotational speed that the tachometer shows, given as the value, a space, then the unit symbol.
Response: 2750 rpm
